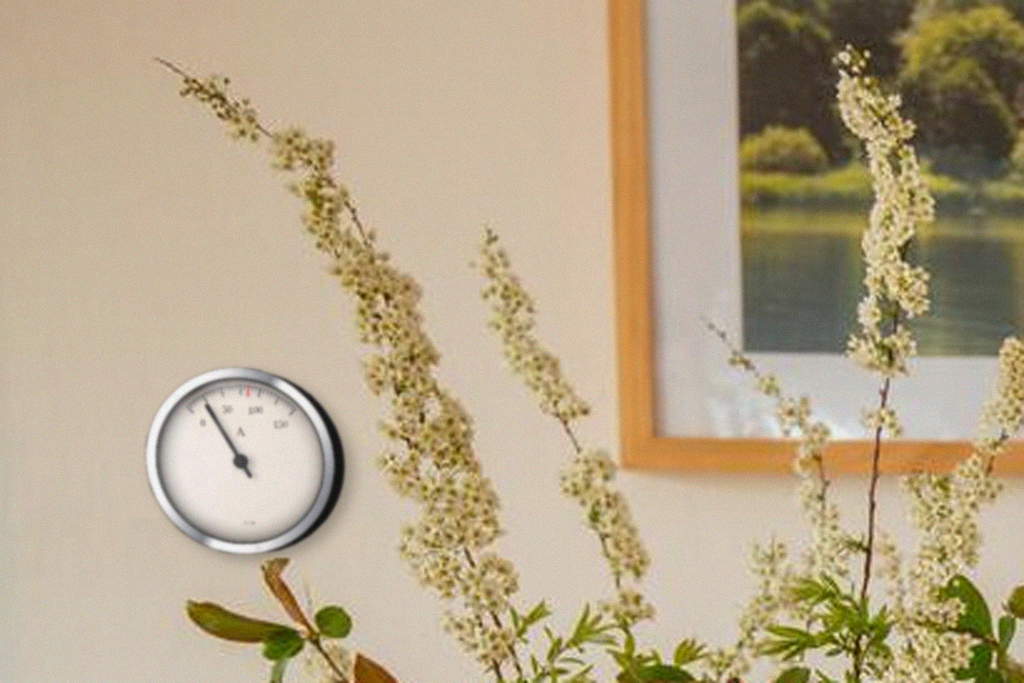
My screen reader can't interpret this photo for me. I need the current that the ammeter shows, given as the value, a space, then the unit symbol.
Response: 25 A
